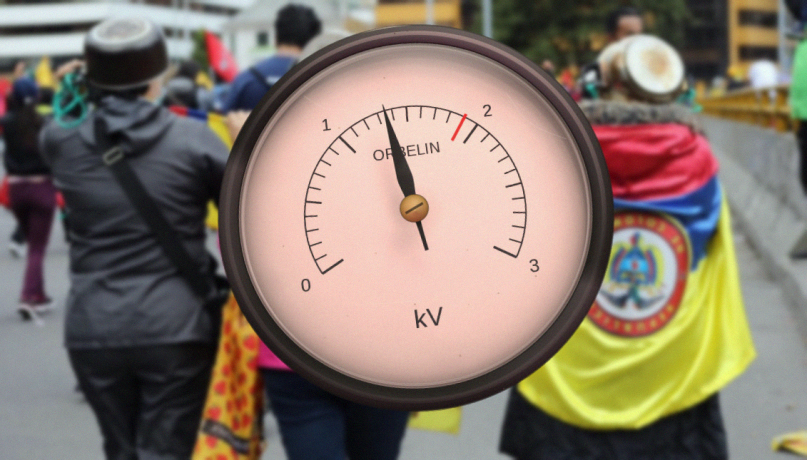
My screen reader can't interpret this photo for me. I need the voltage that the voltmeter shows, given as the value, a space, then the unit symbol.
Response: 1.35 kV
